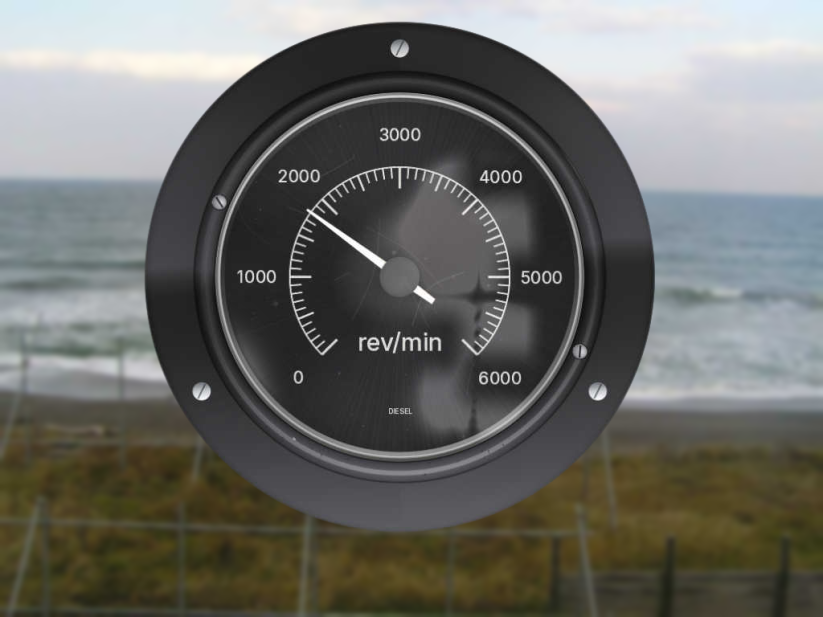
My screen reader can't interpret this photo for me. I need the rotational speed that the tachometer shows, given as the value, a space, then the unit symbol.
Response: 1800 rpm
